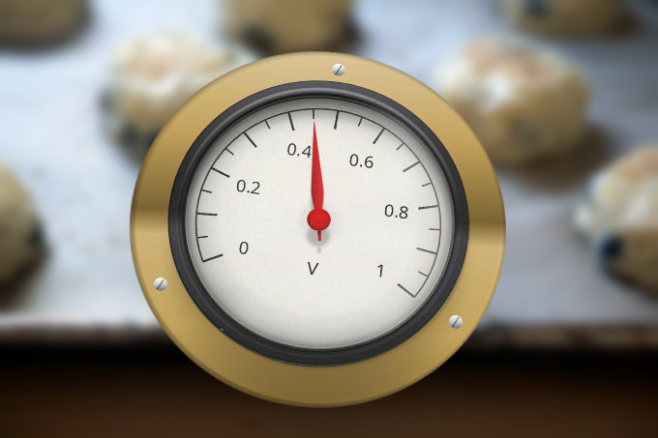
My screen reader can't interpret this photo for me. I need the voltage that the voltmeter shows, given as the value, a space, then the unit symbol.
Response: 0.45 V
